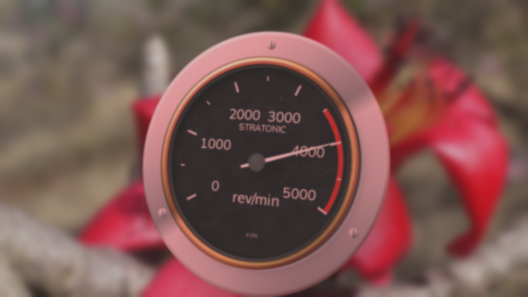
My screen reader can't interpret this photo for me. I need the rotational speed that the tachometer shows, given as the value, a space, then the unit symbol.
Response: 4000 rpm
